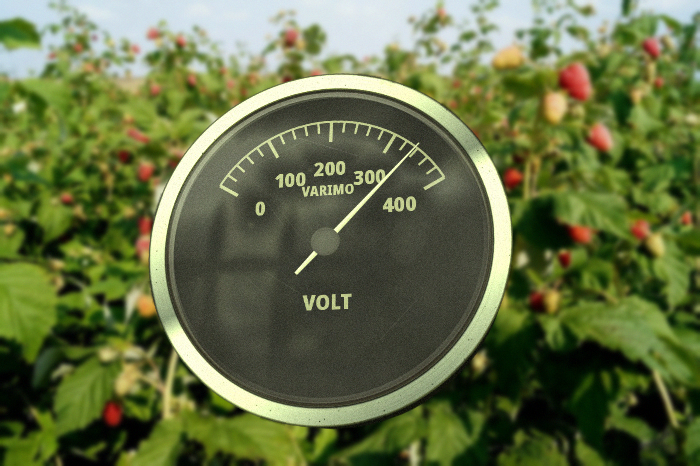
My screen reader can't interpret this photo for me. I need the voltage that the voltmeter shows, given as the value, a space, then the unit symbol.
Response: 340 V
